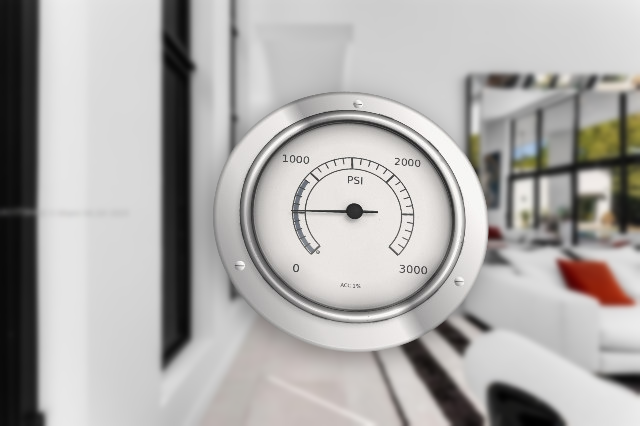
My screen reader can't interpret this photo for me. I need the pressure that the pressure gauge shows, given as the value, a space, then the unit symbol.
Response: 500 psi
